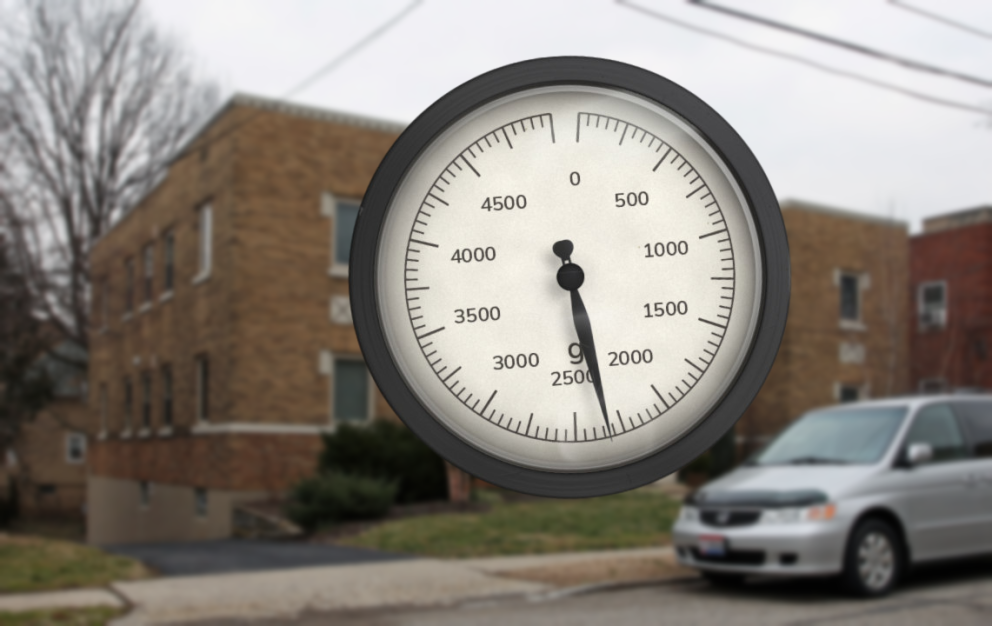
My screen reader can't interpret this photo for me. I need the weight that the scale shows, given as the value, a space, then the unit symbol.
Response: 2325 g
